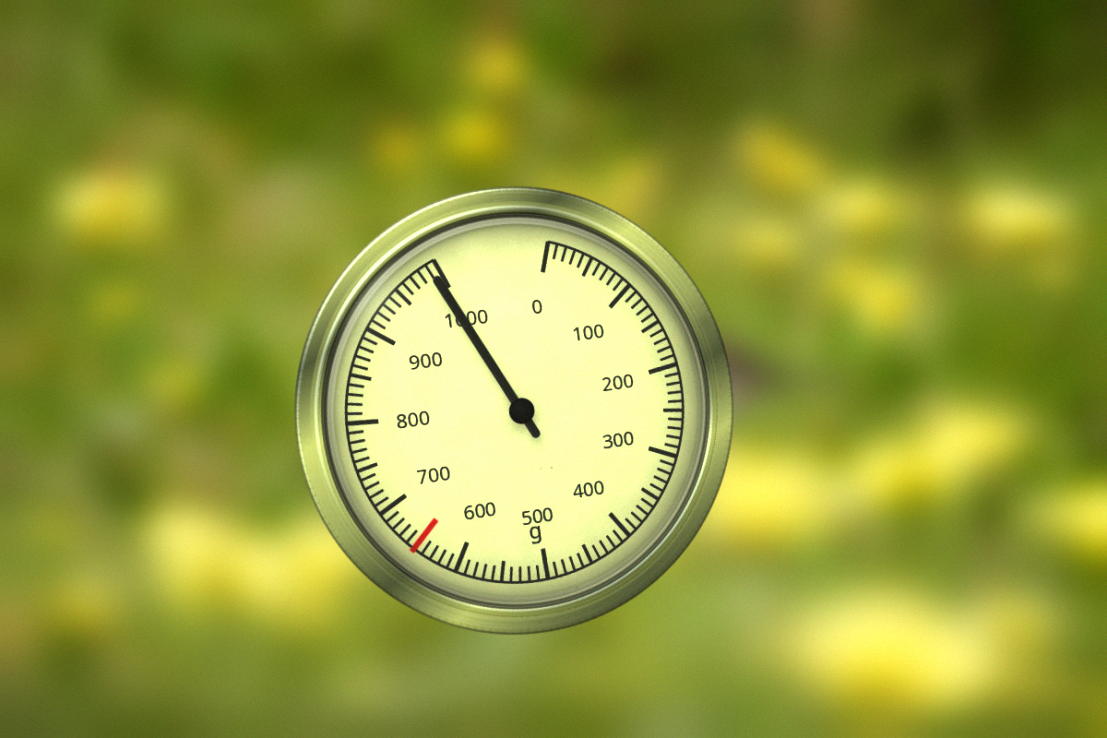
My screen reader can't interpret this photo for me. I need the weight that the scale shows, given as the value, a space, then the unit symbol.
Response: 990 g
